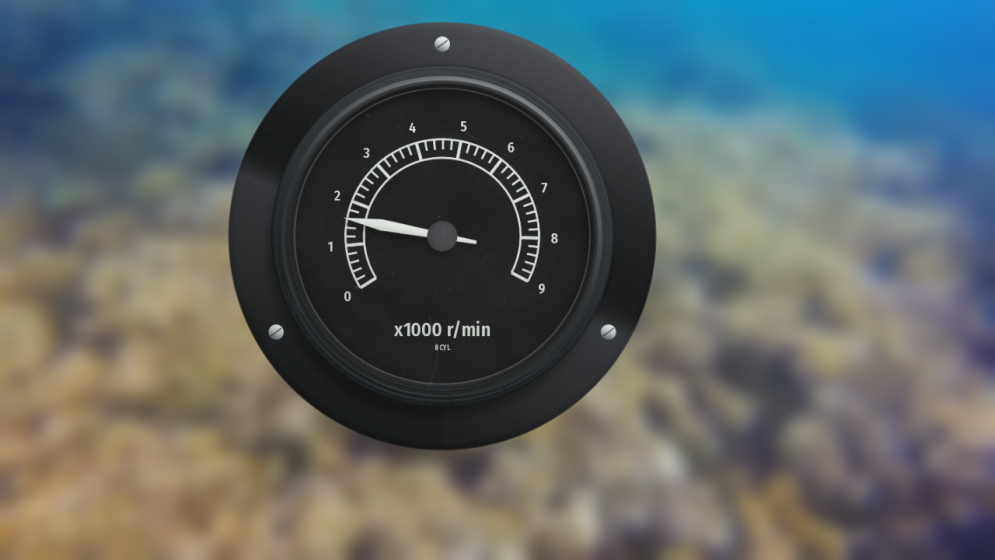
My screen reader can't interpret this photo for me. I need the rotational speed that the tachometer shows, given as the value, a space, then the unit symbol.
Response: 1600 rpm
